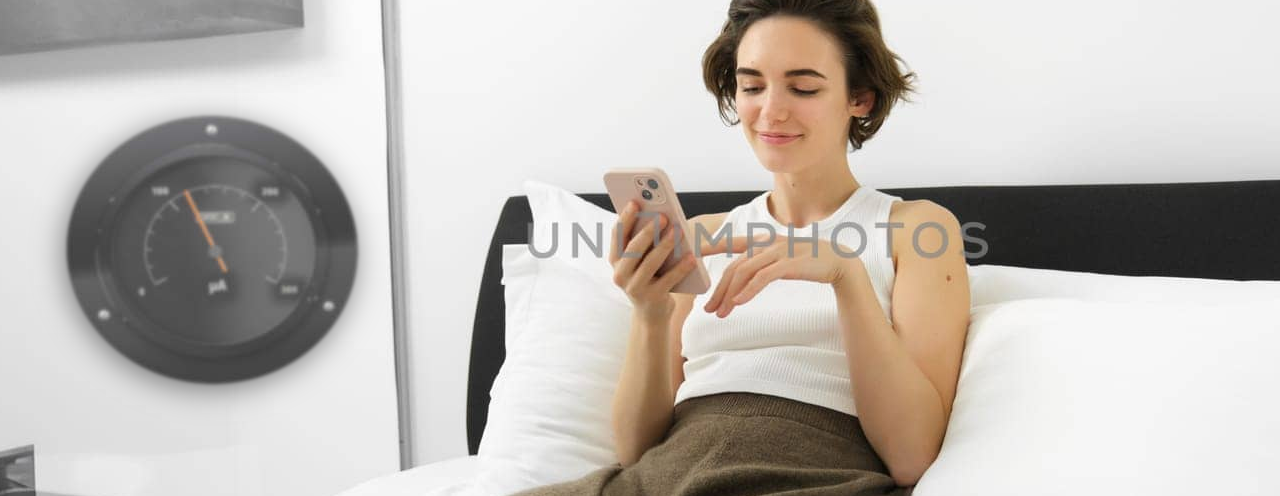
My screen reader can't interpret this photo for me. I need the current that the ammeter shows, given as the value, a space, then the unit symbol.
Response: 120 µA
